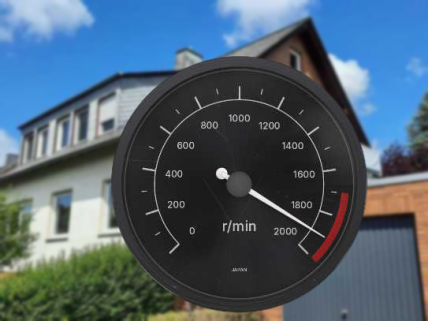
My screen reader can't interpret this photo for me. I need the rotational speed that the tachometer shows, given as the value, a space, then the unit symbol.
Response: 1900 rpm
